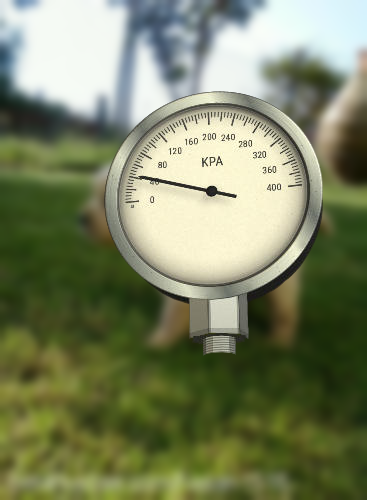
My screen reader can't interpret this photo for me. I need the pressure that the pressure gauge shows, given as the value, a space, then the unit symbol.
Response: 40 kPa
